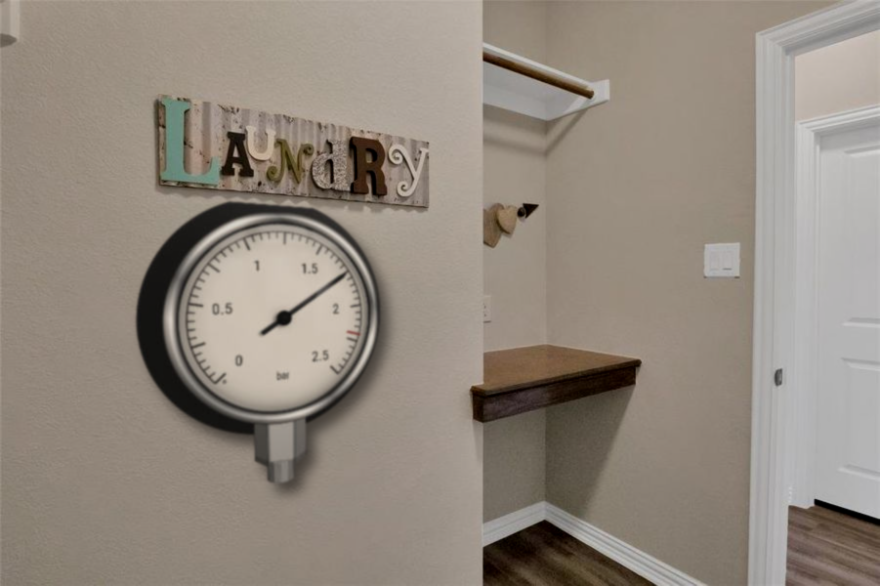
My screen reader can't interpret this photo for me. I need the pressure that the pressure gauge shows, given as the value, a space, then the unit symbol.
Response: 1.75 bar
